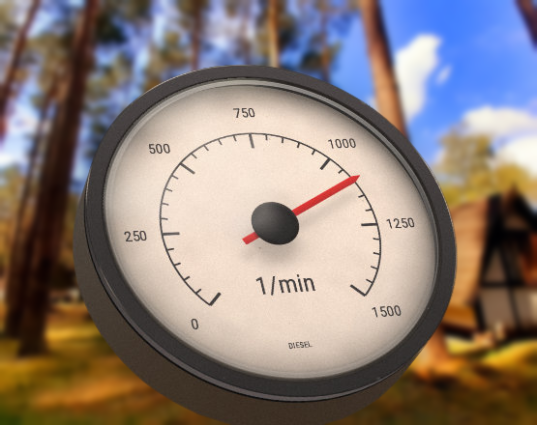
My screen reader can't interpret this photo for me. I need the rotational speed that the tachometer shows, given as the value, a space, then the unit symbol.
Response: 1100 rpm
